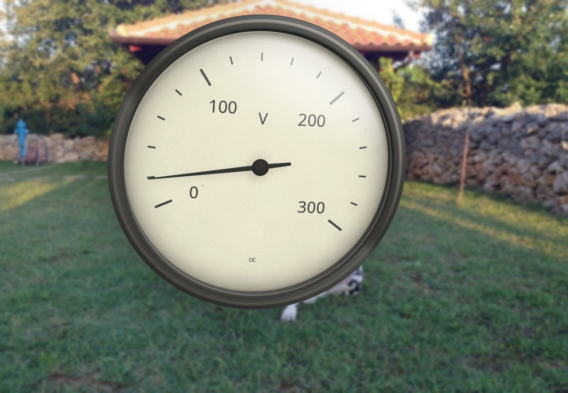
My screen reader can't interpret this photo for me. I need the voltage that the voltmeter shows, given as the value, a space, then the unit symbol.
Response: 20 V
